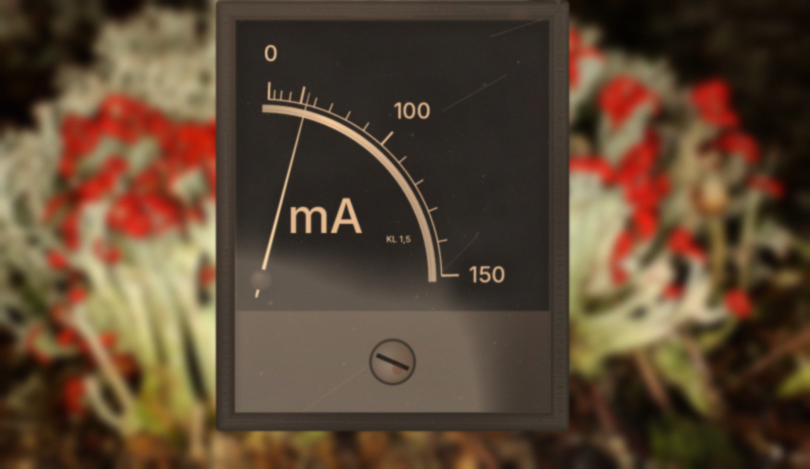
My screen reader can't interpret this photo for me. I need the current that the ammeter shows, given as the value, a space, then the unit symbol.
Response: 55 mA
